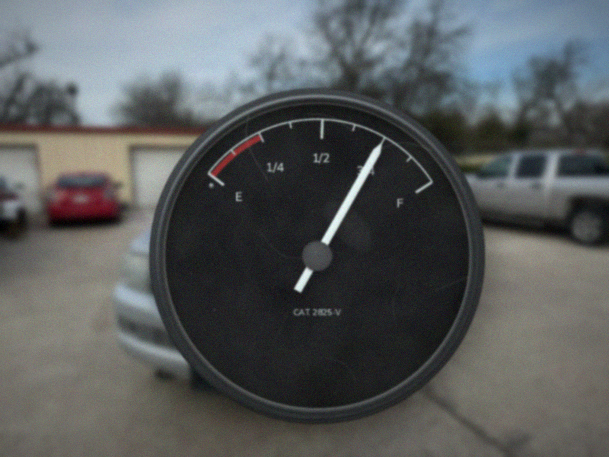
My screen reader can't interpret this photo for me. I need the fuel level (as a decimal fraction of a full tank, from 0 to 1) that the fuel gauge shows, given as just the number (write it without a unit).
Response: 0.75
